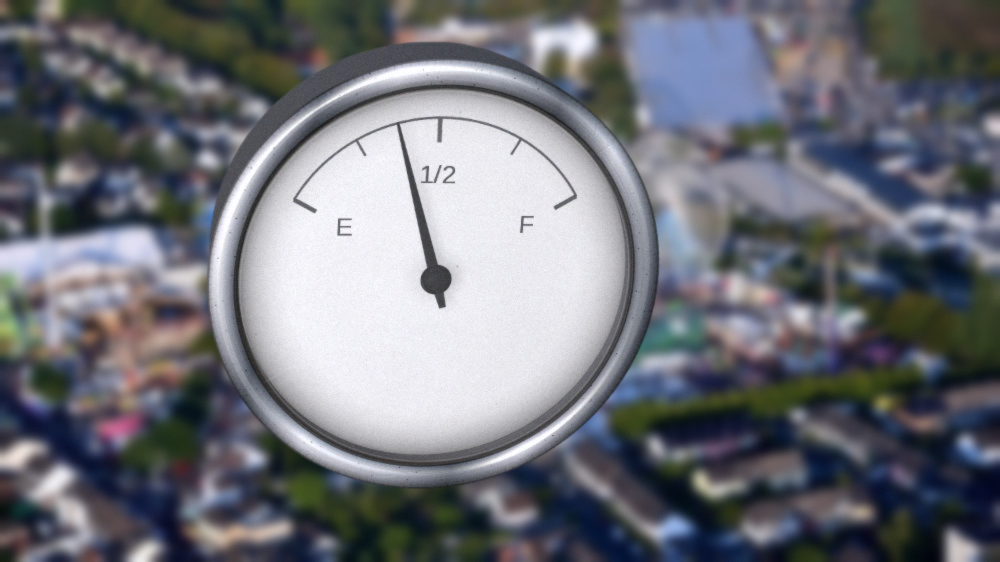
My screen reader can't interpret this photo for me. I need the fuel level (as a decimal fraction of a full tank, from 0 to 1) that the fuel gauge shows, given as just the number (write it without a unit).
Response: 0.375
